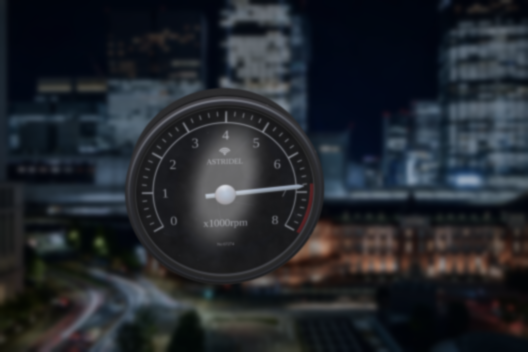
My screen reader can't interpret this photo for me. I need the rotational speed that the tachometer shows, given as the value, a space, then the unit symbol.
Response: 6800 rpm
